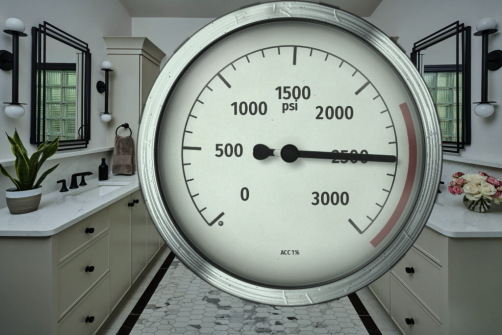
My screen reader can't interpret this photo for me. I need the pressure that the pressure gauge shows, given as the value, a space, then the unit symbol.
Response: 2500 psi
